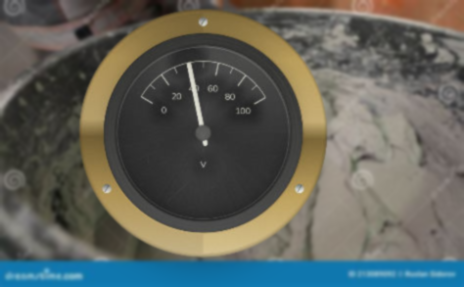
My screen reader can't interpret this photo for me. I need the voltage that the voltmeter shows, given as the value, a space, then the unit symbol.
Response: 40 V
